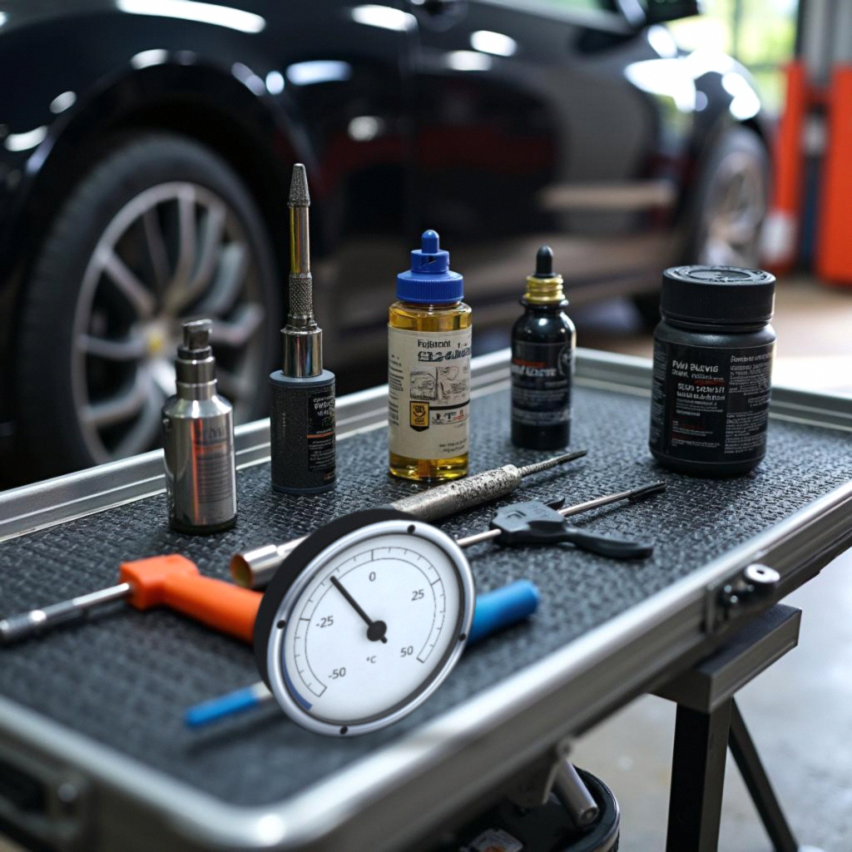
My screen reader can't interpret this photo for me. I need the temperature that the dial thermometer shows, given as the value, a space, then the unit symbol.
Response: -12.5 °C
